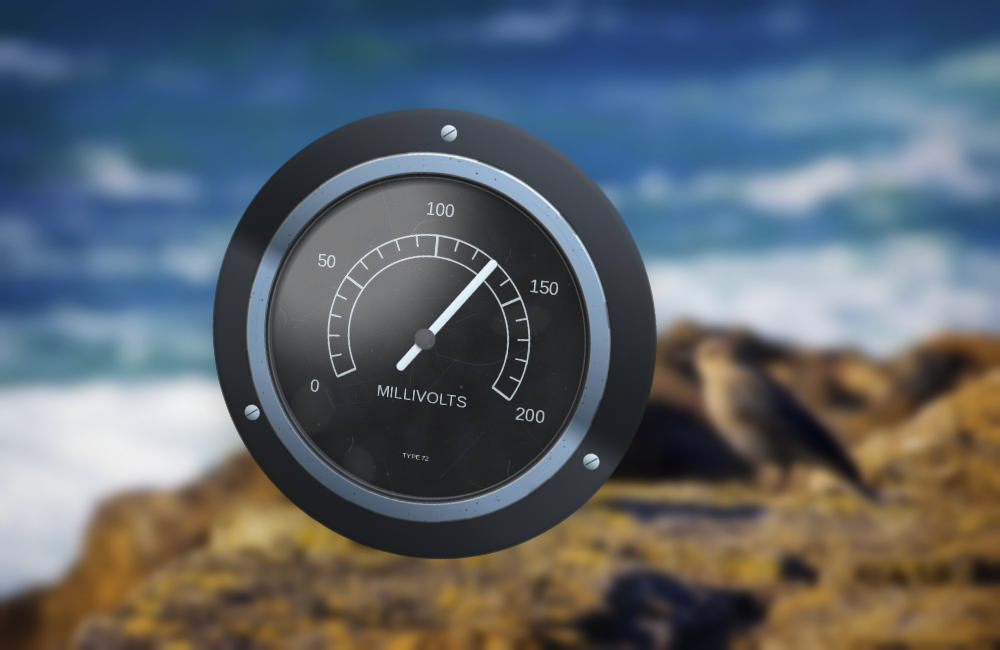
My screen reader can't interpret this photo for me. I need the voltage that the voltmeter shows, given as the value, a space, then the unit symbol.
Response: 130 mV
